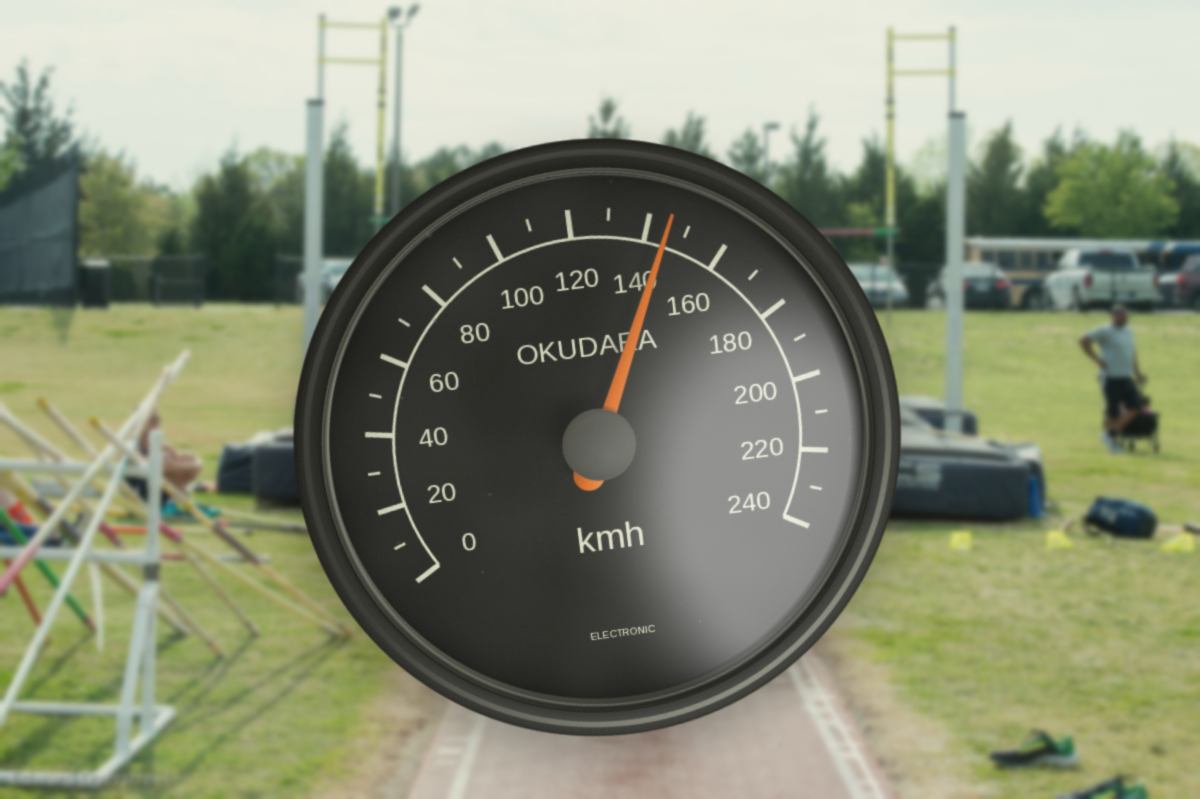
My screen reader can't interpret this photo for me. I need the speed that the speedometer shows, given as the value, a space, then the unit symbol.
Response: 145 km/h
